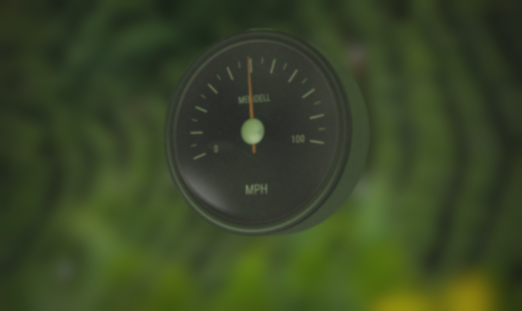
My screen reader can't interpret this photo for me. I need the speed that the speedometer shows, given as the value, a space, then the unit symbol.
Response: 50 mph
